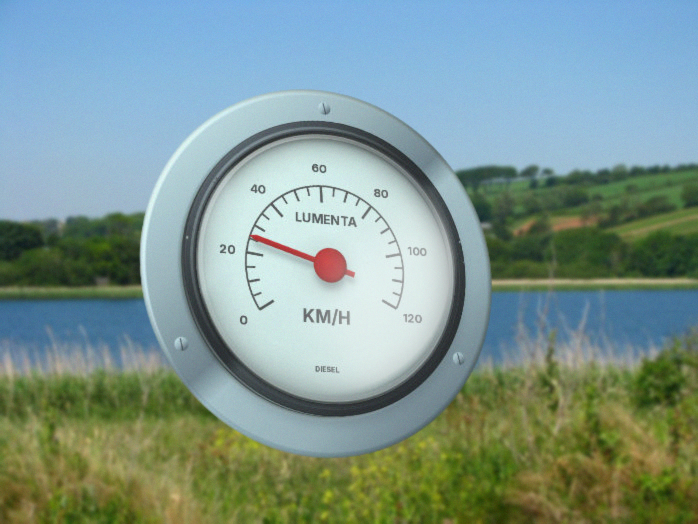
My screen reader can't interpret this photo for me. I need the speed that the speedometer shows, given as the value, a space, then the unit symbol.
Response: 25 km/h
